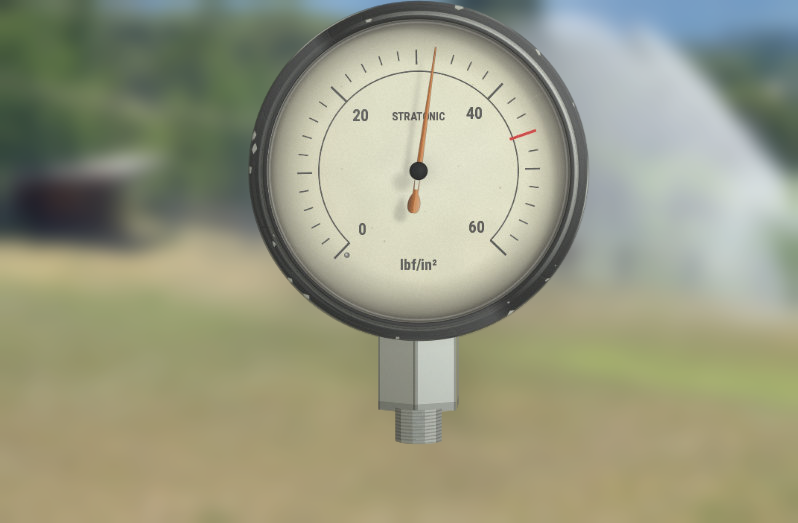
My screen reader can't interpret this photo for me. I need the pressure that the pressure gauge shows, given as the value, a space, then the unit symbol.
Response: 32 psi
